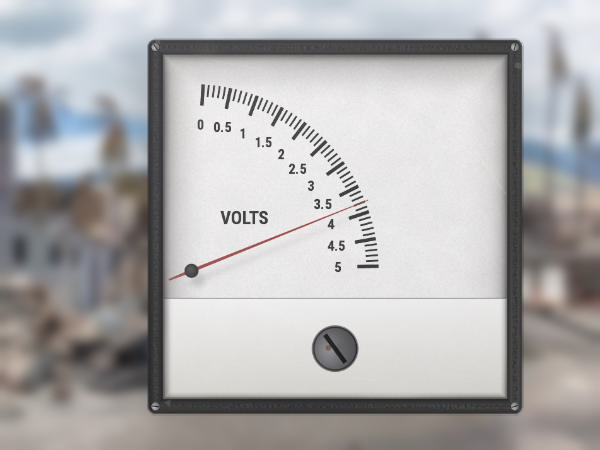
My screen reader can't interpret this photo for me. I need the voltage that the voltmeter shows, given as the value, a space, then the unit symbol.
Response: 3.8 V
